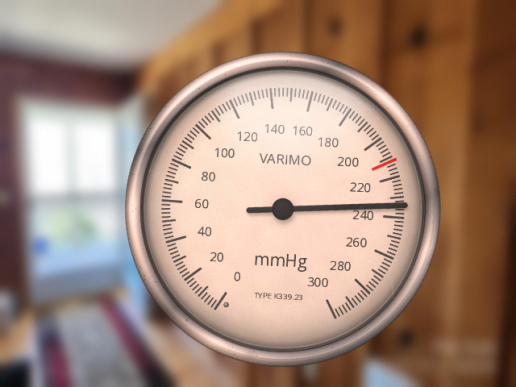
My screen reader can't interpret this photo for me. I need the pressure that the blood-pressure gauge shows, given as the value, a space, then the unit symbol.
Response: 234 mmHg
